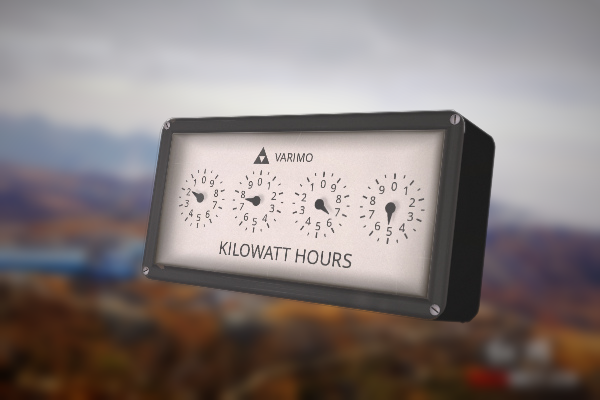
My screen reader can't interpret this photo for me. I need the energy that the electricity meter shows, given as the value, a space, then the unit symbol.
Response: 1765 kWh
